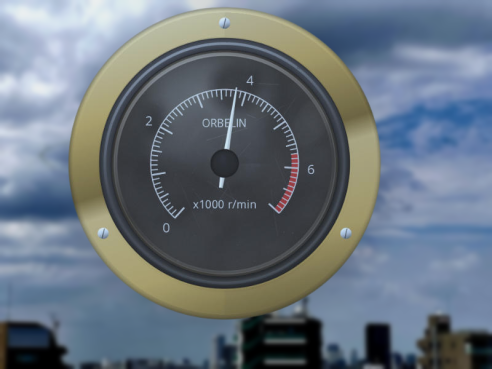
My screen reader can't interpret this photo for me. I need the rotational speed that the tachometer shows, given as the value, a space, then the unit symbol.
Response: 3800 rpm
